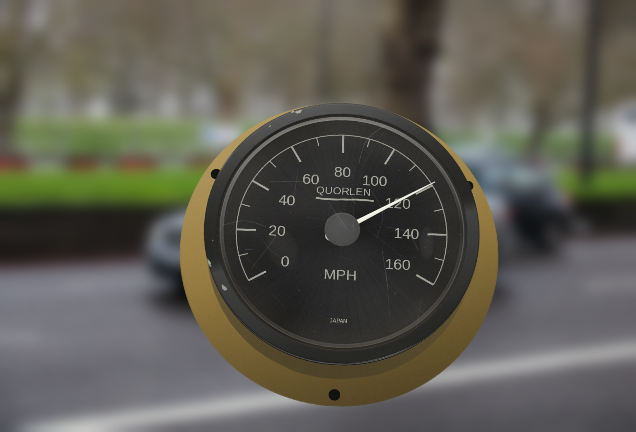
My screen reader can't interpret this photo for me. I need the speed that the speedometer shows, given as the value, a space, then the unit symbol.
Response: 120 mph
